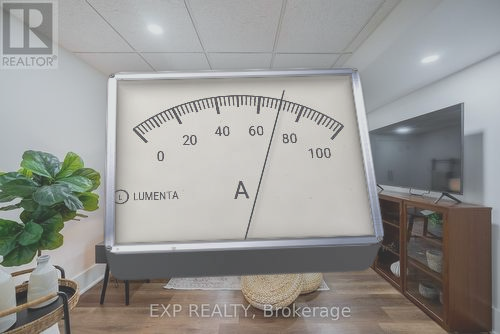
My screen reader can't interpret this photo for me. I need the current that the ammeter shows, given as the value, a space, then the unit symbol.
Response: 70 A
